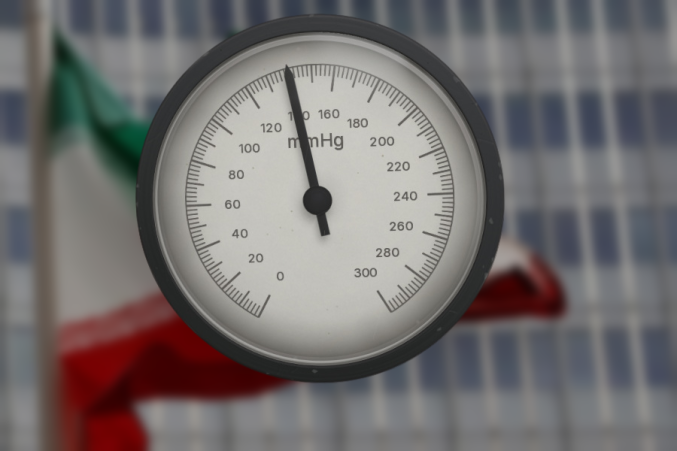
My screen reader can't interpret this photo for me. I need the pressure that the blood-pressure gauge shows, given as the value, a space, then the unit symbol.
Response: 140 mmHg
